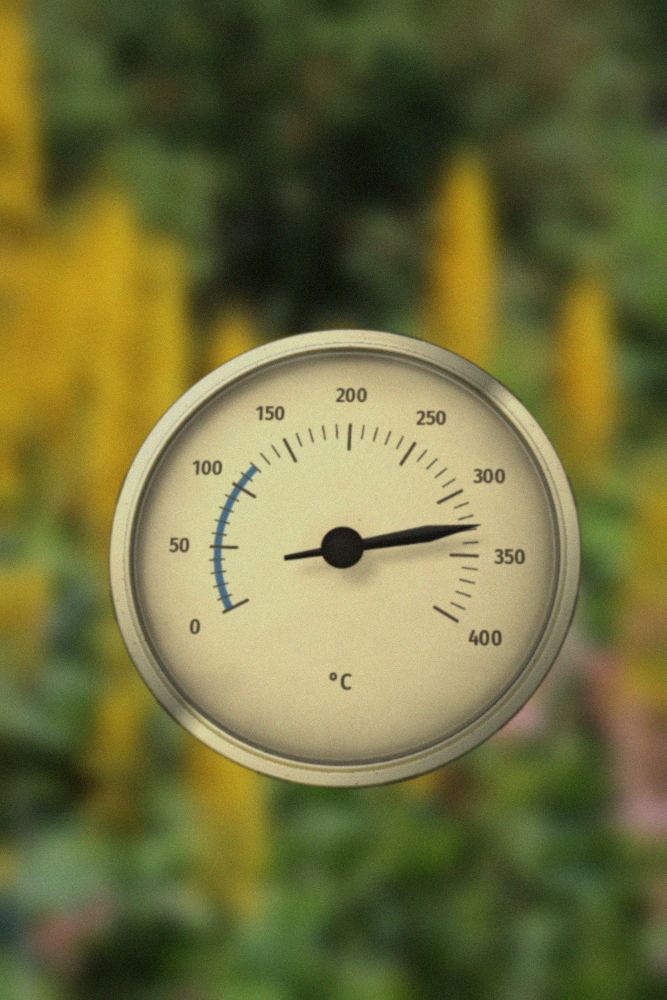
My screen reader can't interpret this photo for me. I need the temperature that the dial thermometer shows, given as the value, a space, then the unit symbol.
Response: 330 °C
